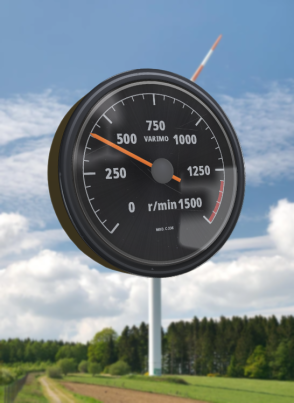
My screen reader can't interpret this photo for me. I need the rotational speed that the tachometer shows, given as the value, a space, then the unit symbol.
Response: 400 rpm
